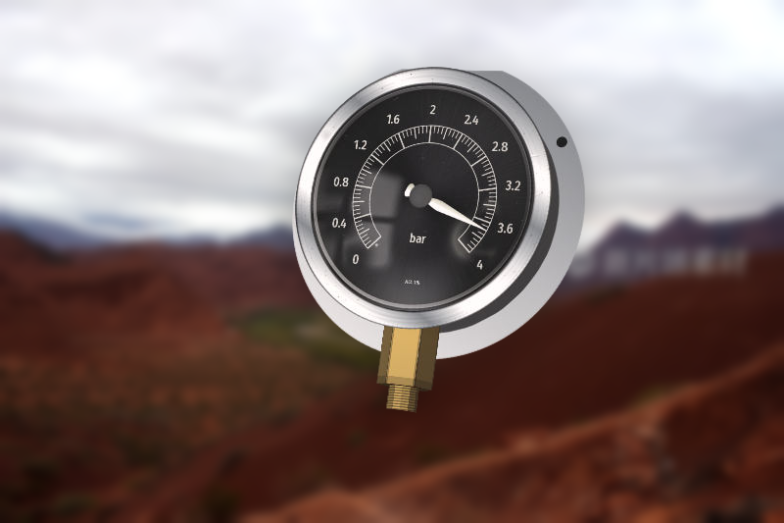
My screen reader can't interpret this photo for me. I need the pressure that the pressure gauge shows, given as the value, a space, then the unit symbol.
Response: 3.7 bar
